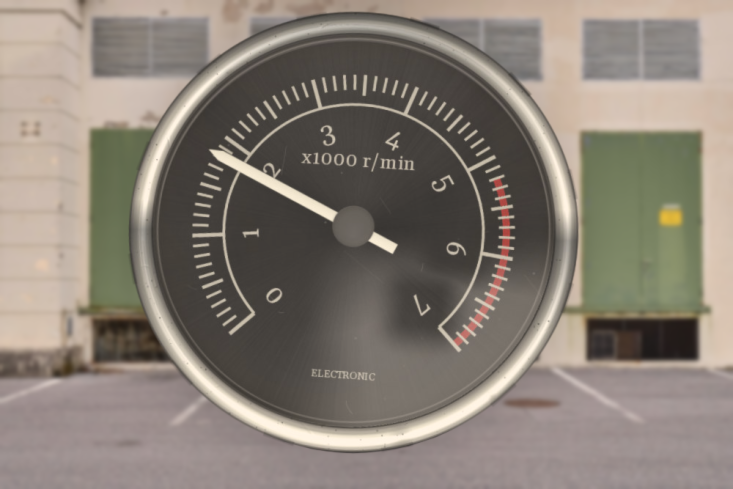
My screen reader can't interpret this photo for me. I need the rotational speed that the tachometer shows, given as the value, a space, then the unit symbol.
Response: 1800 rpm
